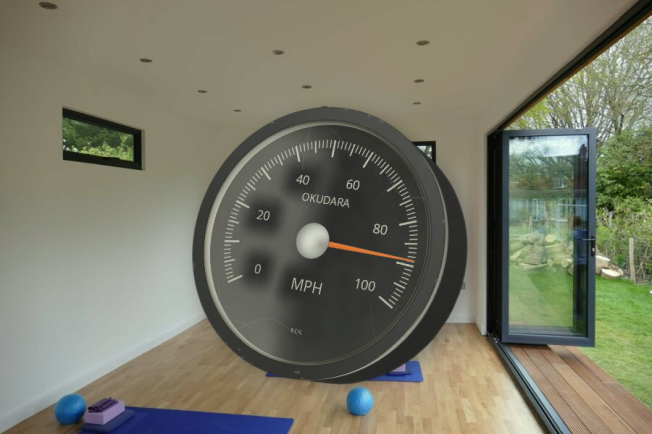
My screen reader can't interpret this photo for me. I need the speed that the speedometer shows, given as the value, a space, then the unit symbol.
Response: 89 mph
